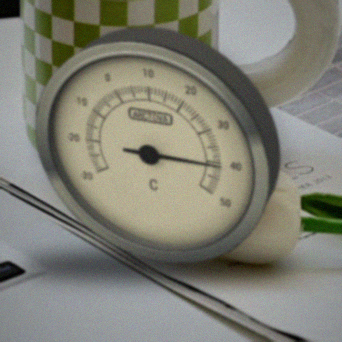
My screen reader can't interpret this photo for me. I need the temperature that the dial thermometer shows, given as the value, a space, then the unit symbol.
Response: 40 °C
